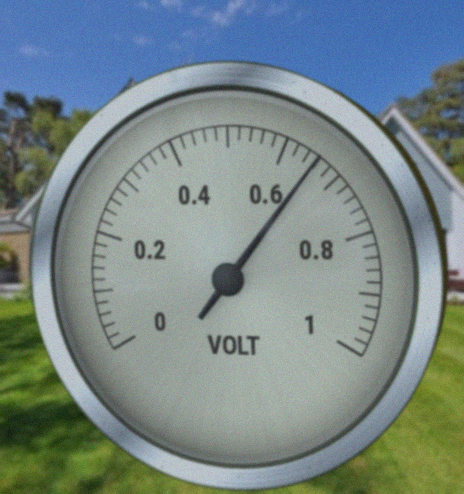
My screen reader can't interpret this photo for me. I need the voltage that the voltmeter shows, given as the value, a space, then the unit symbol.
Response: 0.66 V
